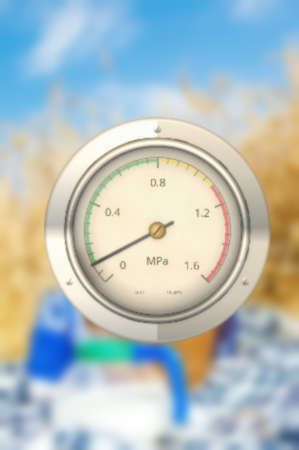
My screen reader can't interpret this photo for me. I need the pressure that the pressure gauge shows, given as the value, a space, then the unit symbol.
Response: 0.1 MPa
